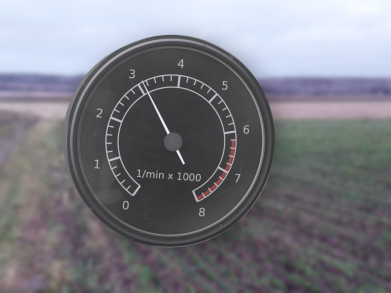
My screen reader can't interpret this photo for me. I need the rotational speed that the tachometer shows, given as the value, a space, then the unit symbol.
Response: 3100 rpm
